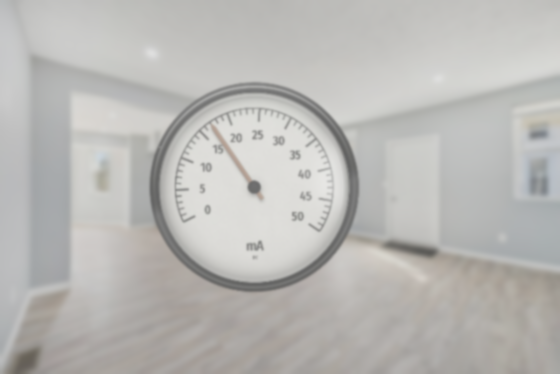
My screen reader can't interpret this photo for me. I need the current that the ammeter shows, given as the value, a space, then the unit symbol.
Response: 17 mA
